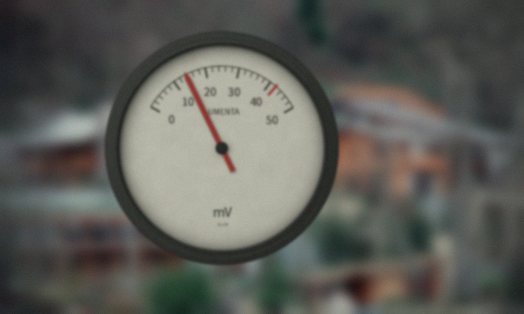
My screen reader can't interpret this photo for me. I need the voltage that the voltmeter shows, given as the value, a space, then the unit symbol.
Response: 14 mV
